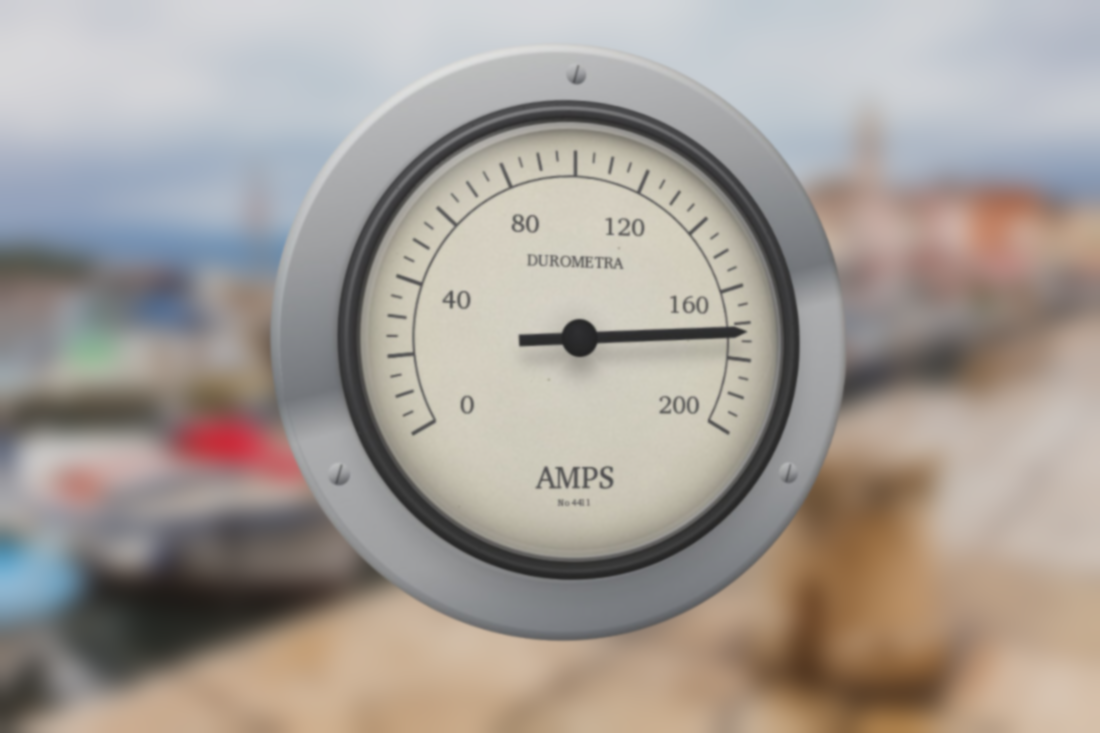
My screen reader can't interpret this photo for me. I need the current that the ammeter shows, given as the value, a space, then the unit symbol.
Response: 172.5 A
